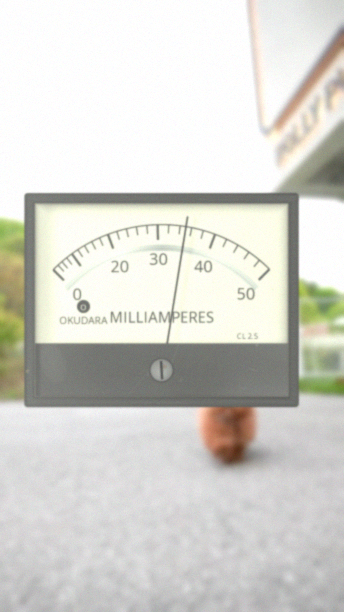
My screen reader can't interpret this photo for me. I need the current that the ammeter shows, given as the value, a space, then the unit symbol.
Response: 35 mA
